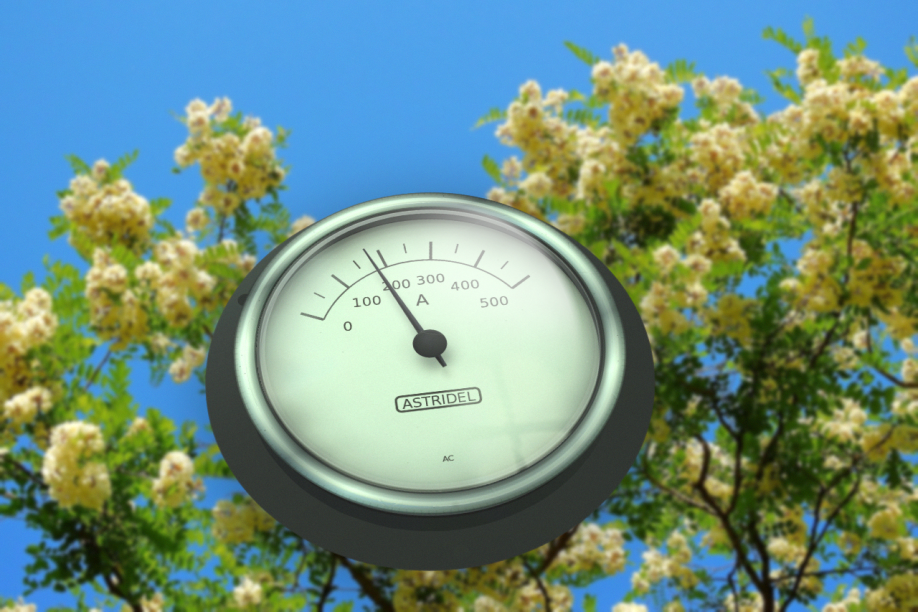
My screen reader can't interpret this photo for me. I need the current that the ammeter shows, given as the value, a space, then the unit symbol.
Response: 175 A
